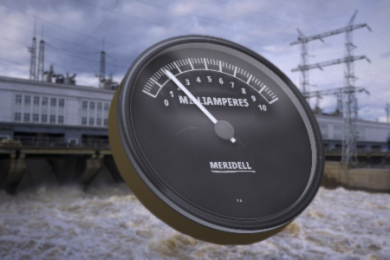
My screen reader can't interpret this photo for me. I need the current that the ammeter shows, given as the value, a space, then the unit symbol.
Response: 2 mA
